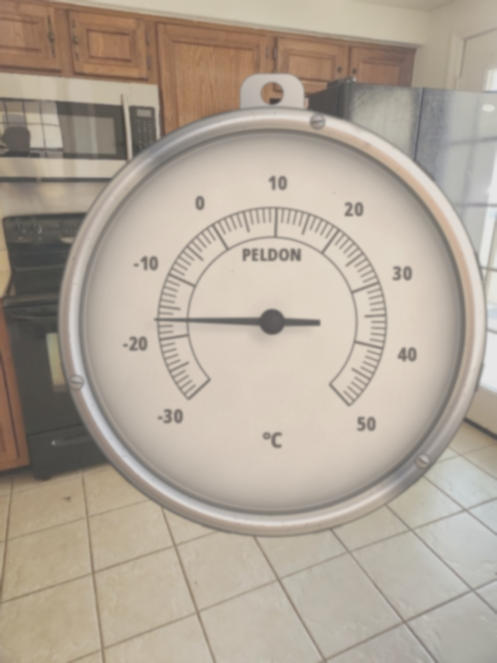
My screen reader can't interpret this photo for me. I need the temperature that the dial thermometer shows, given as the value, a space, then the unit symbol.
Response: -17 °C
